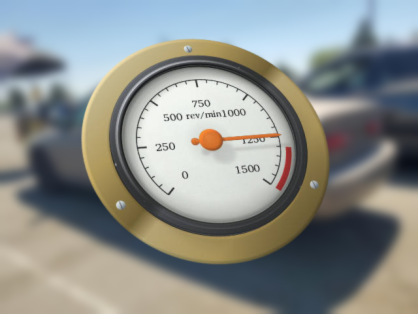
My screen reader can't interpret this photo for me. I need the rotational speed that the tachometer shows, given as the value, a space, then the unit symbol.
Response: 1250 rpm
